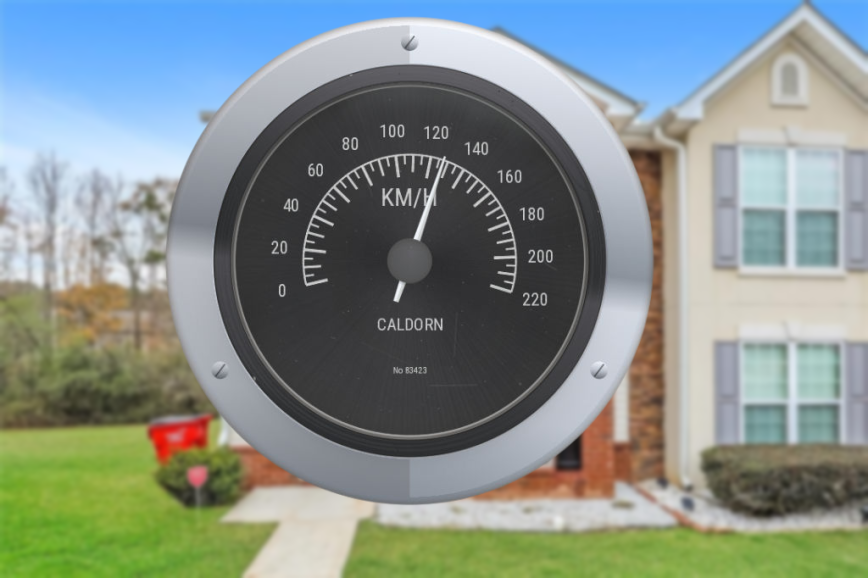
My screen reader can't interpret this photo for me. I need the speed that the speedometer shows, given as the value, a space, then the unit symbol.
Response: 127.5 km/h
